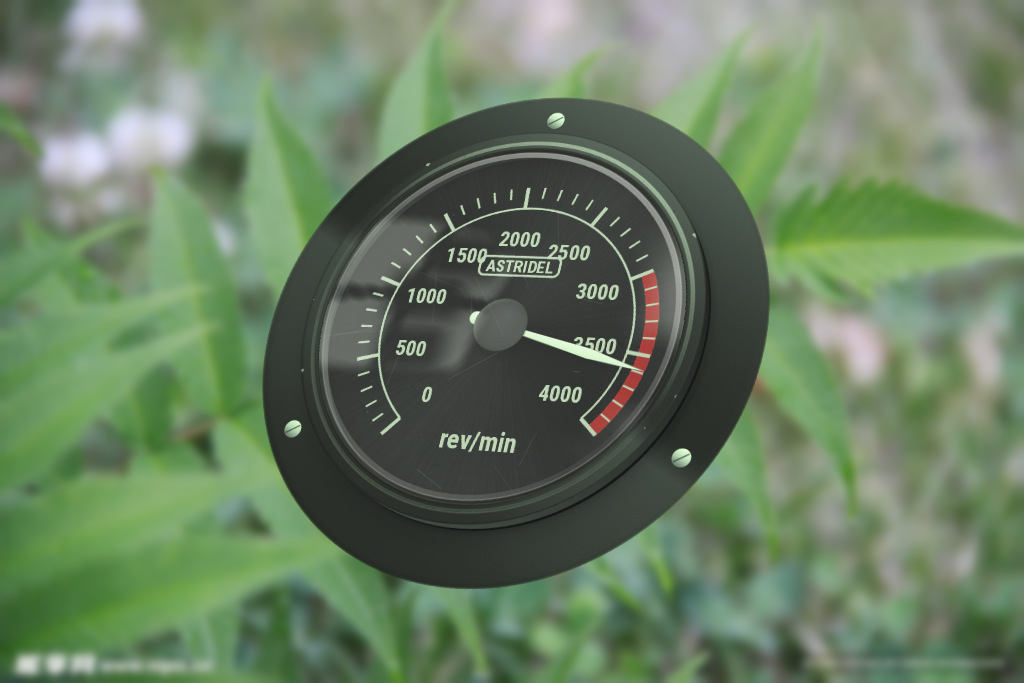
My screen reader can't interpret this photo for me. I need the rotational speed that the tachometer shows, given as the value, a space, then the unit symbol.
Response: 3600 rpm
